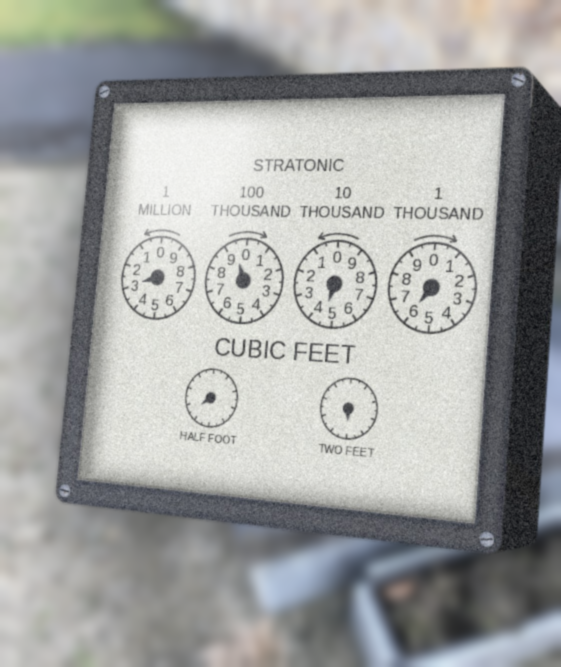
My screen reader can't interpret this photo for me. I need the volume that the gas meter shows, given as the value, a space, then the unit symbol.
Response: 294600 ft³
